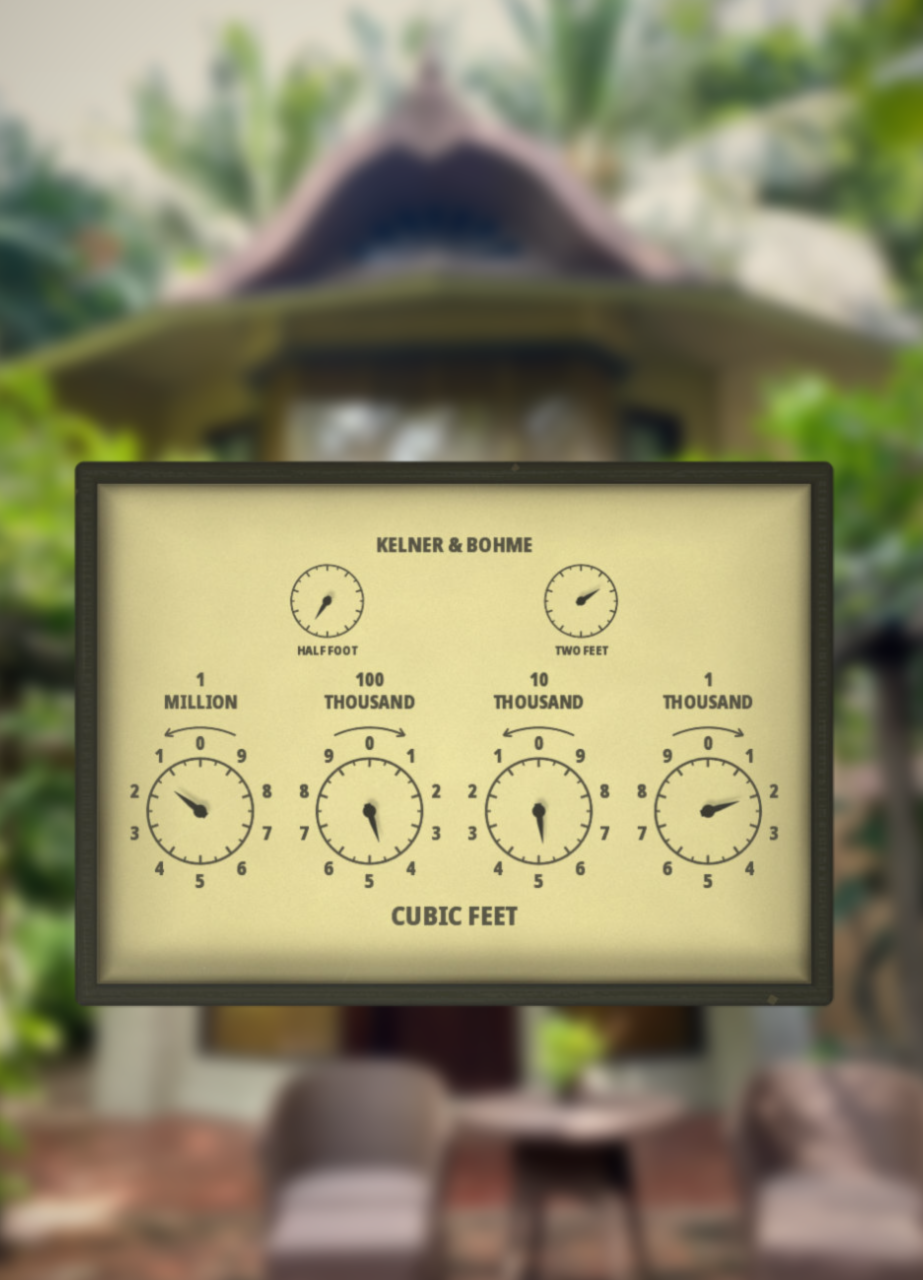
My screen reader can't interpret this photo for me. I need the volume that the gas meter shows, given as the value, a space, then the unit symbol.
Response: 145200 ft³
